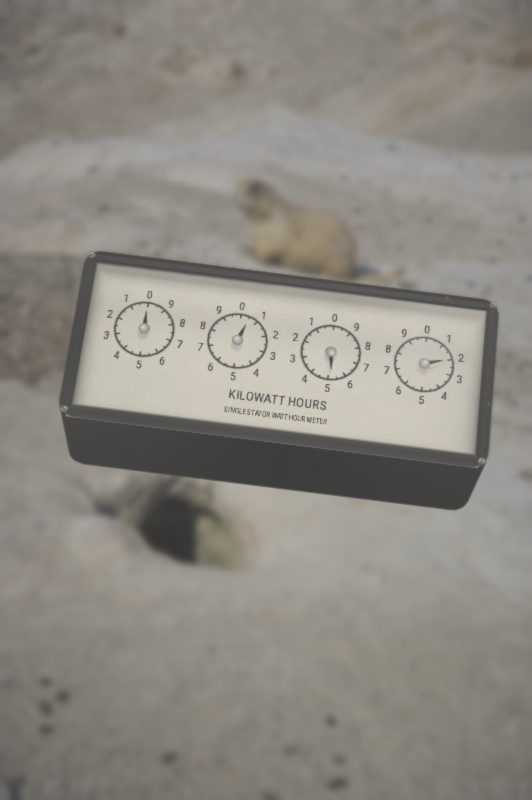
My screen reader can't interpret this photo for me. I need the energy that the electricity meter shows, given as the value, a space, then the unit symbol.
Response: 52 kWh
